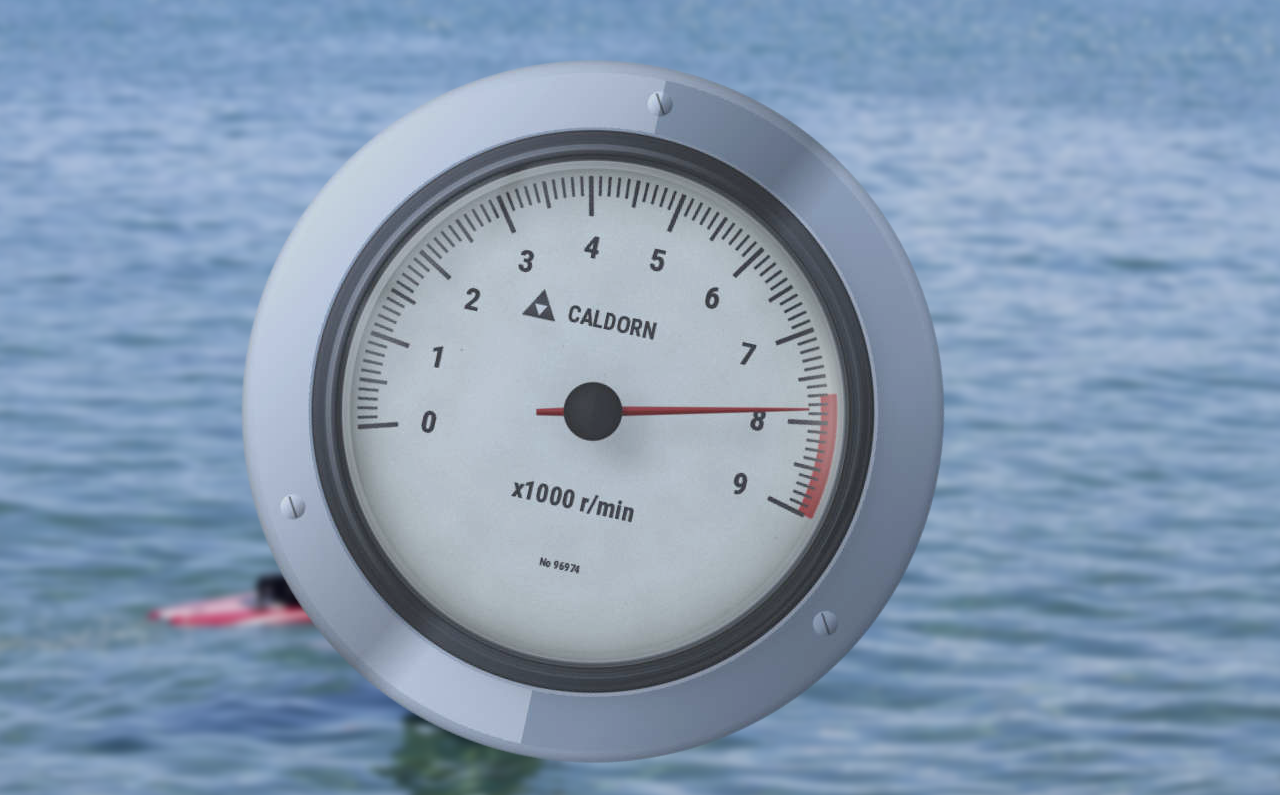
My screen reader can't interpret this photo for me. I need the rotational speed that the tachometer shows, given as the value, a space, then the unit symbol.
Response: 7850 rpm
